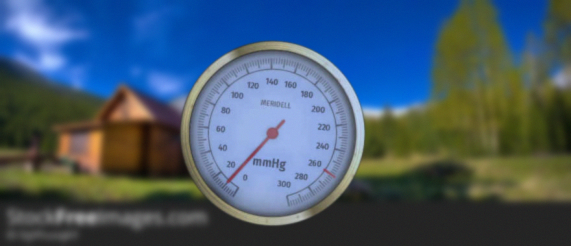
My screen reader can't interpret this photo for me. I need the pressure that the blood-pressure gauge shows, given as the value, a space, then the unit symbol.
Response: 10 mmHg
